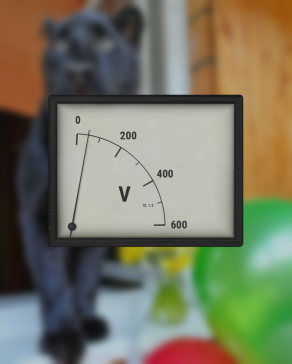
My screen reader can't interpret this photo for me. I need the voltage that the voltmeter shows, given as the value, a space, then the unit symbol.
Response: 50 V
